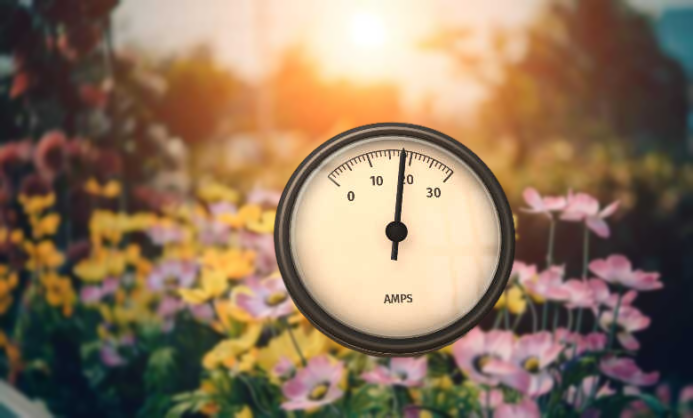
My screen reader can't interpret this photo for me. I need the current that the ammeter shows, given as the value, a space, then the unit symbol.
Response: 18 A
